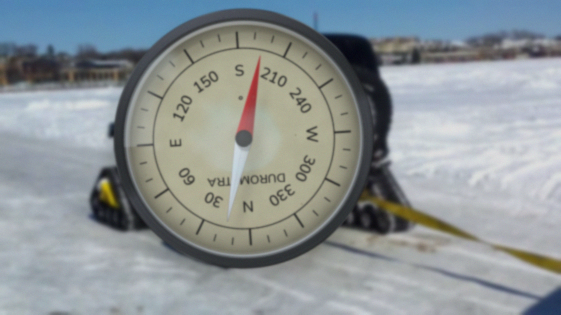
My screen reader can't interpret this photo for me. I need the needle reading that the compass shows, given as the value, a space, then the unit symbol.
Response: 195 °
